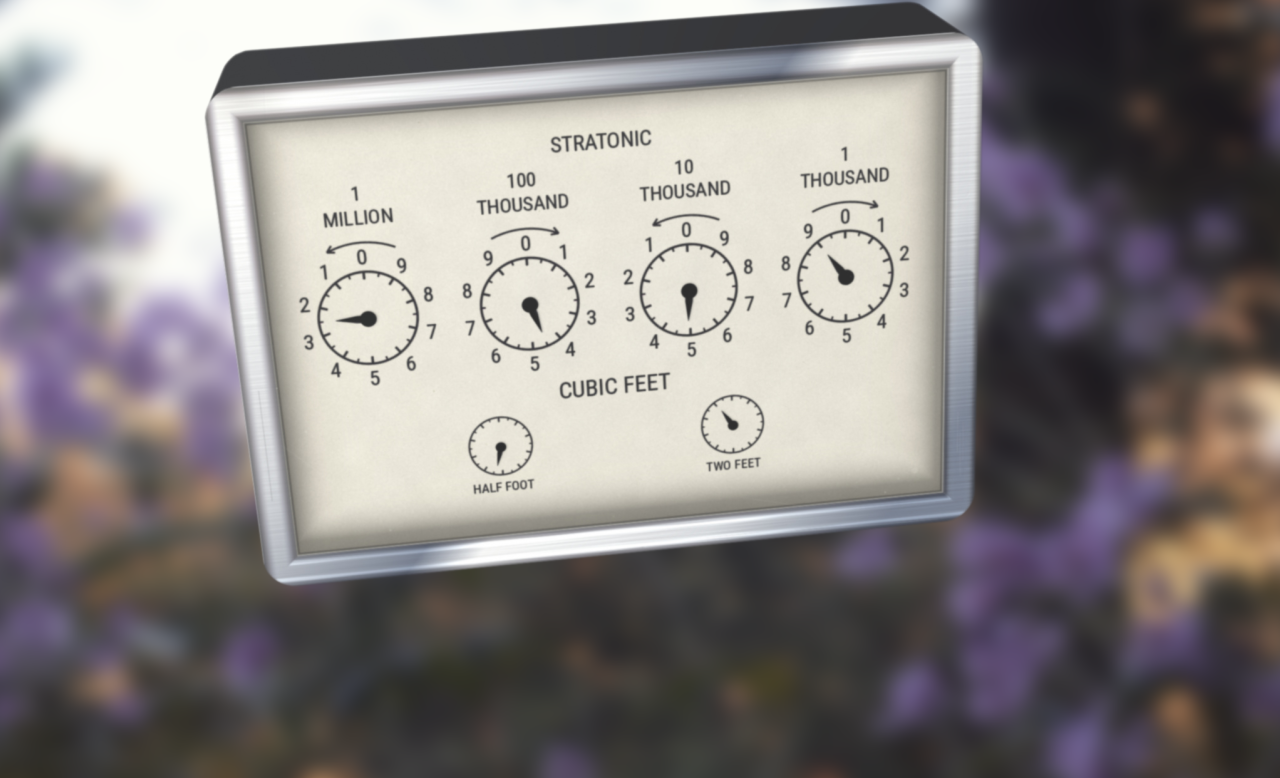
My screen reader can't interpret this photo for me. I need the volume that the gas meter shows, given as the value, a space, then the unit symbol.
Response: 244900 ft³
